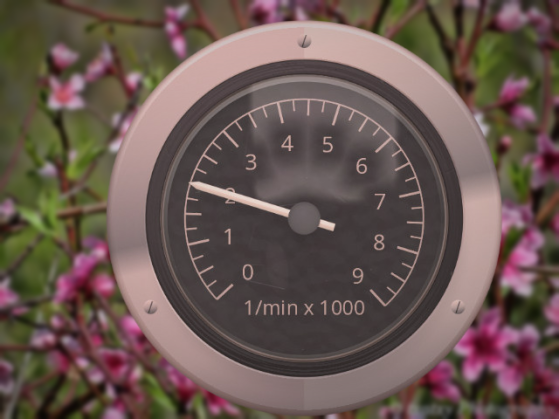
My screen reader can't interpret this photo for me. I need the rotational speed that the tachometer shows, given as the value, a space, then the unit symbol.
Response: 2000 rpm
